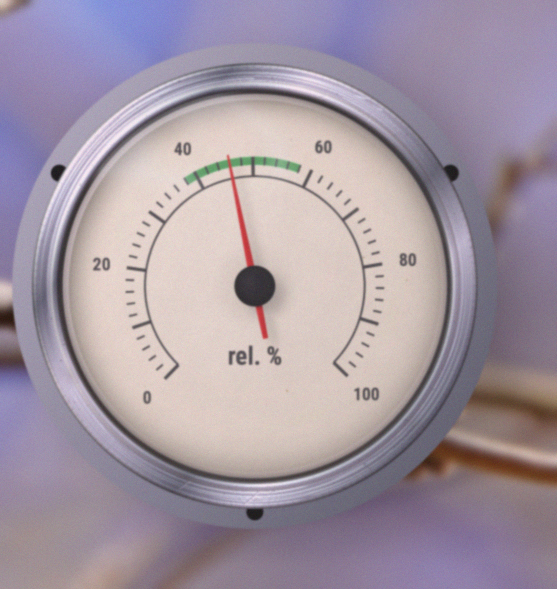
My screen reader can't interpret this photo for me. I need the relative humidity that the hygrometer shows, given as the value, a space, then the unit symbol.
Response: 46 %
